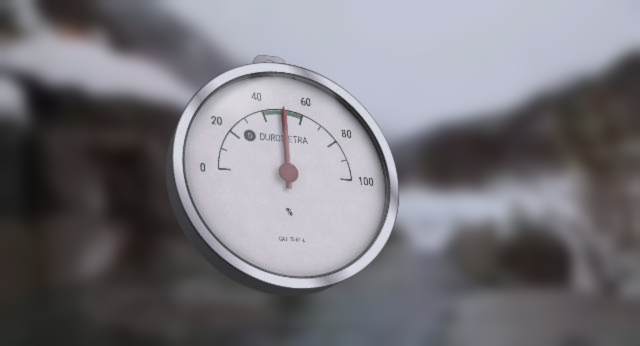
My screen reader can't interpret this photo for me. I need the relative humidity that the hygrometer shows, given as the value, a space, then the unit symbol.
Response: 50 %
